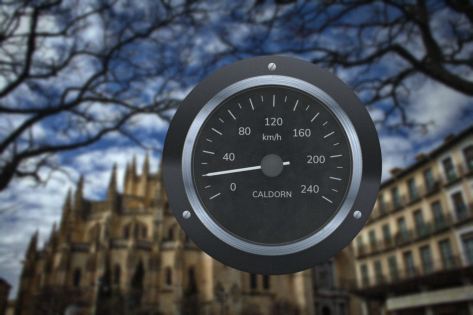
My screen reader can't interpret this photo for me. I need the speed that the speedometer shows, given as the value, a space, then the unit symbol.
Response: 20 km/h
